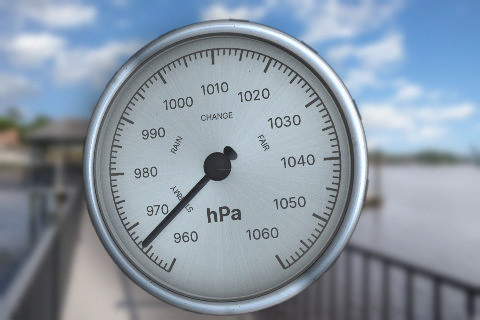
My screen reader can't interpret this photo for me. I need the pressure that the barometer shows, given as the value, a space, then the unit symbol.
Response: 966 hPa
